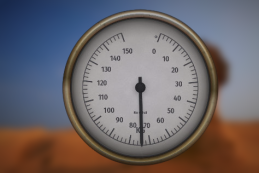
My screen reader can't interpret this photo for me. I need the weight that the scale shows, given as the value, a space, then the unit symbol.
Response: 74 kg
